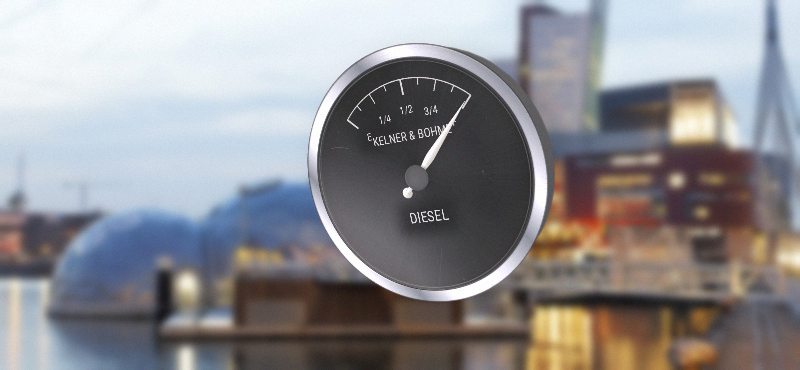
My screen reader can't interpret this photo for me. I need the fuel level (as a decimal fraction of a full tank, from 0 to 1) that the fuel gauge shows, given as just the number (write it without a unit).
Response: 1
